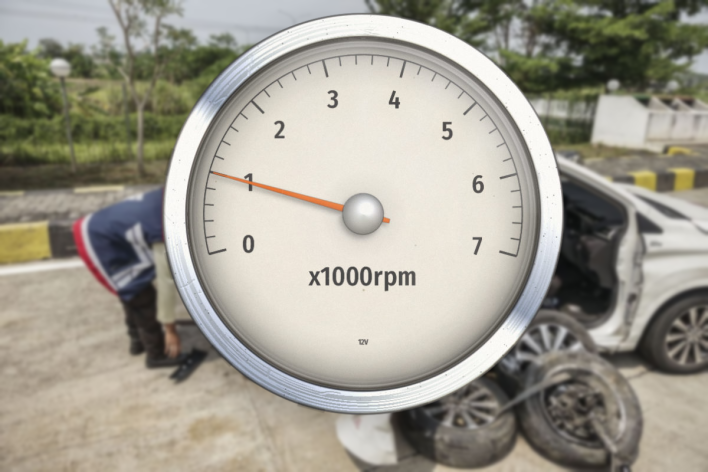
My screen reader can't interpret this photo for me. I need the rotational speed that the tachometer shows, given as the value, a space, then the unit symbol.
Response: 1000 rpm
